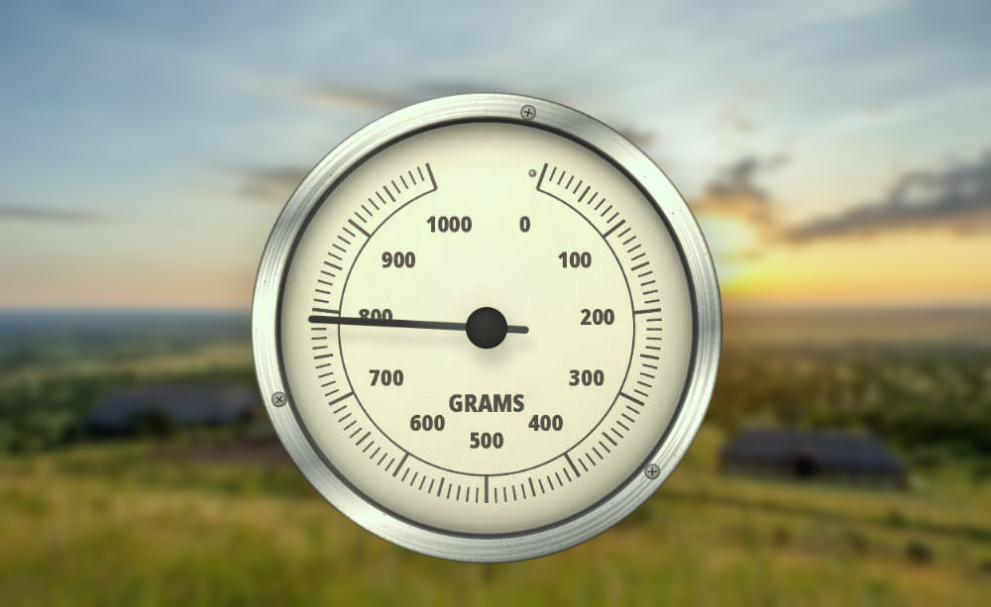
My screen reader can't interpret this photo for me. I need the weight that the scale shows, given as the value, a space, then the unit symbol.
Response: 790 g
